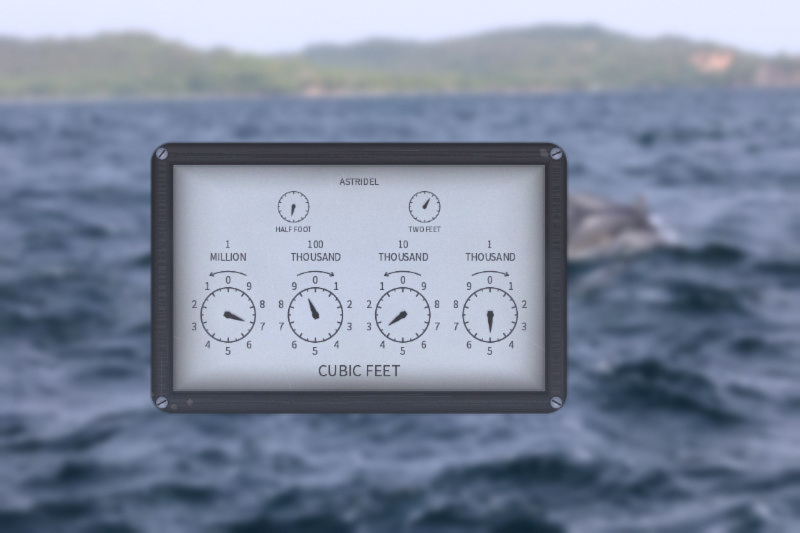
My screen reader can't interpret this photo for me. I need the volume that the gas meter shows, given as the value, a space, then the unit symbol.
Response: 693500 ft³
